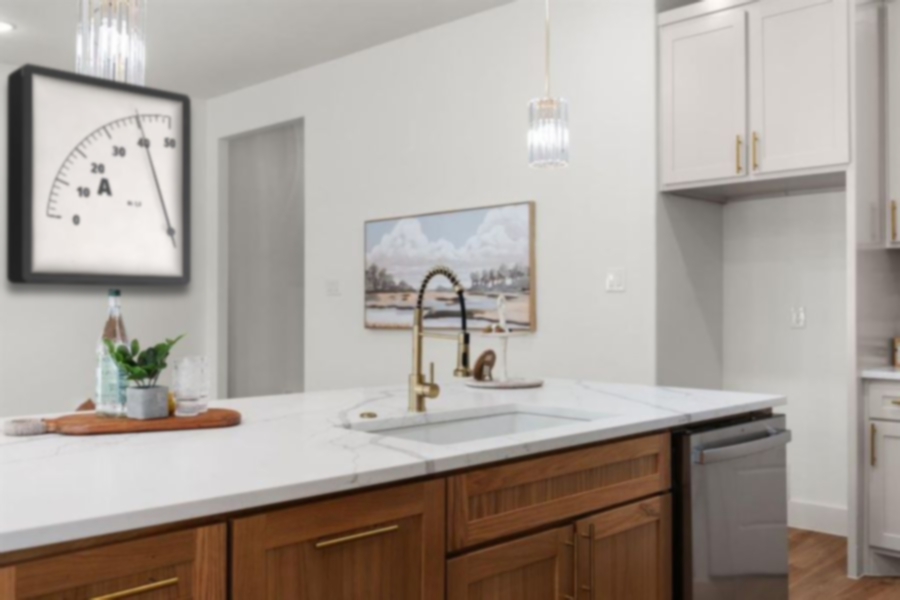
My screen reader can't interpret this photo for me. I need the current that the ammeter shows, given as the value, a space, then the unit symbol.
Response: 40 A
